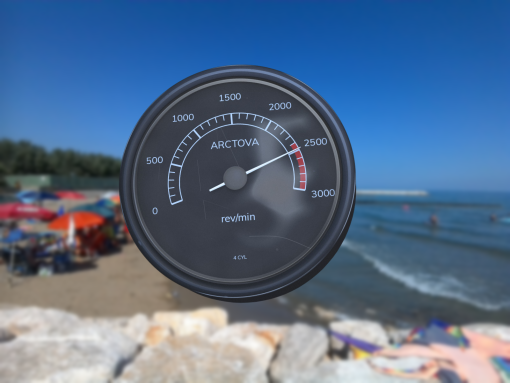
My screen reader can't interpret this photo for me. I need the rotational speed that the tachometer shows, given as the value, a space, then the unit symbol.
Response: 2500 rpm
